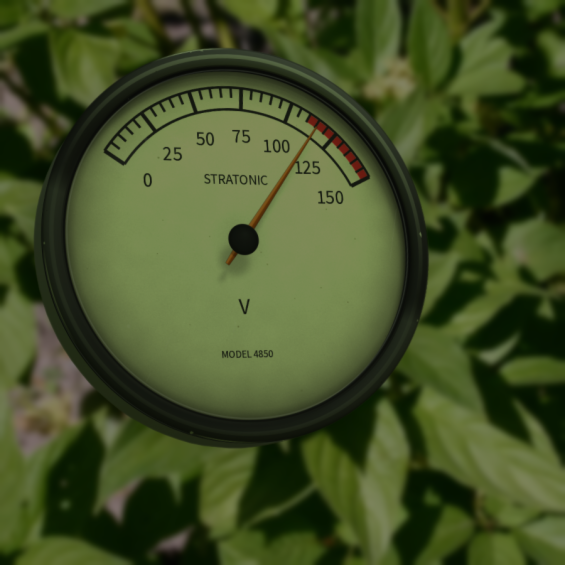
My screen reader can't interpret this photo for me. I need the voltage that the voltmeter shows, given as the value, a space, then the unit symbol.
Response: 115 V
